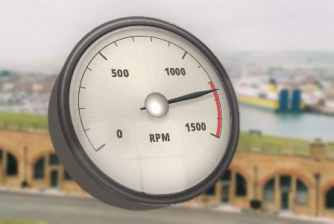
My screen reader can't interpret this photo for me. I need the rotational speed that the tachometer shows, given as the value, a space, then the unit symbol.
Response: 1250 rpm
